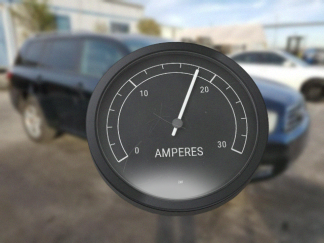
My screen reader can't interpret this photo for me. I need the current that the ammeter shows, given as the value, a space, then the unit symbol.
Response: 18 A
